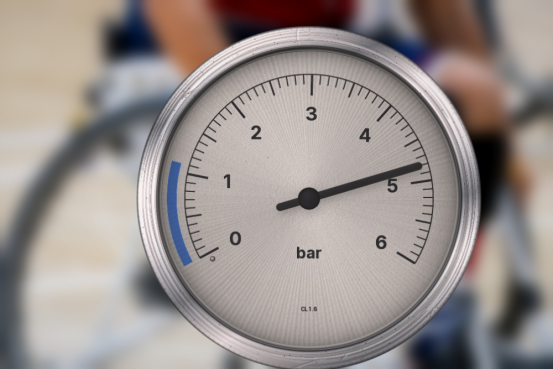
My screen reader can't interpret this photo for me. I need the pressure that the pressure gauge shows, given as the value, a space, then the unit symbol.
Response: 4.8 bar
